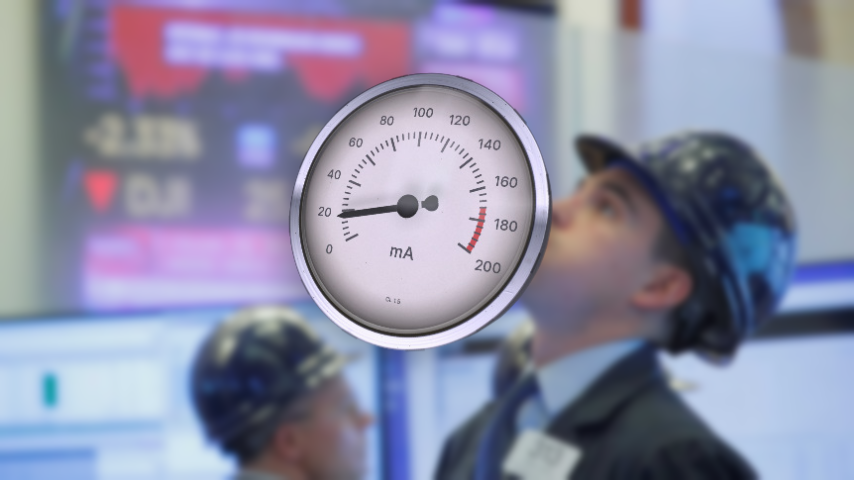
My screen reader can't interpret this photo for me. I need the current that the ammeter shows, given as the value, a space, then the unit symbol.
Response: 16 mA
